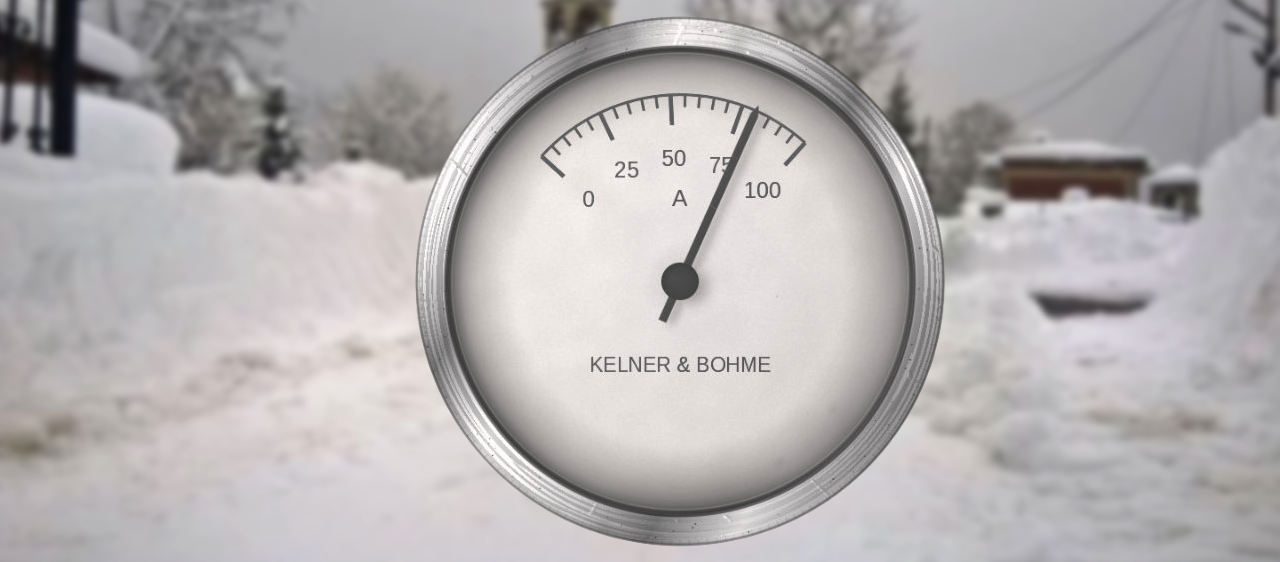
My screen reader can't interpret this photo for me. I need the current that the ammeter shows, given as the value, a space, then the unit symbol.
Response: 80 A
